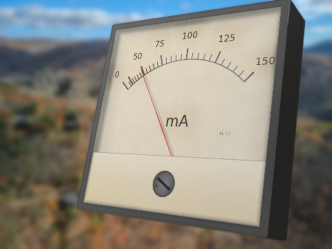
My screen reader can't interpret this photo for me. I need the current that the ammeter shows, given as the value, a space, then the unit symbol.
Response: 50 mA
